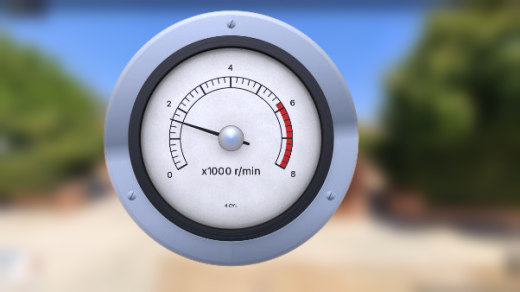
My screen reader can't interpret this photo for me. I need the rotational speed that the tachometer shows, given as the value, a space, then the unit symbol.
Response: 1600 rpm
